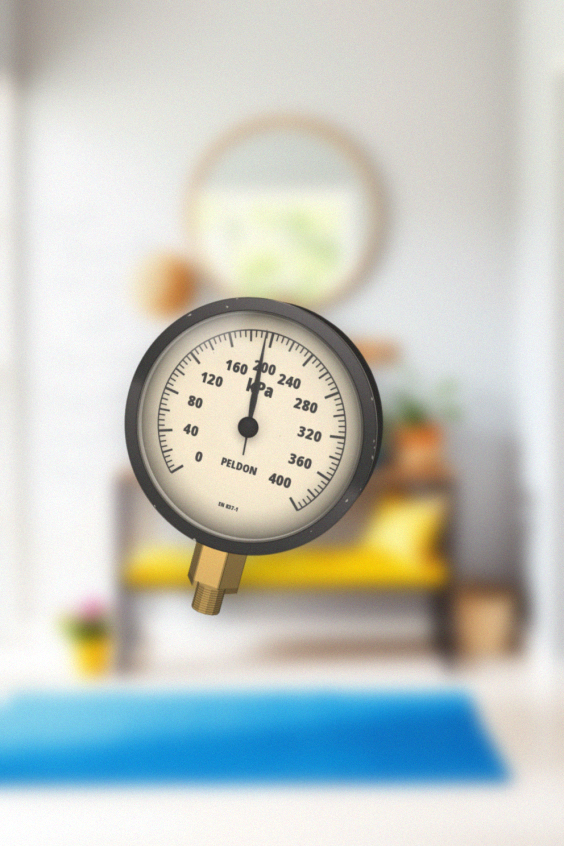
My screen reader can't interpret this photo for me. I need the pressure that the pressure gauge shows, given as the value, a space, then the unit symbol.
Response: 195 kPa
